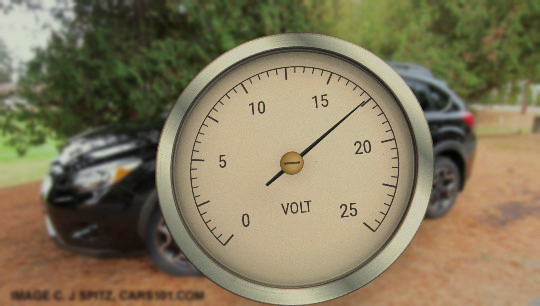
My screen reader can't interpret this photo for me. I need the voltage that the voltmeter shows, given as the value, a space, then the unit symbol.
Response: 17.5 V
